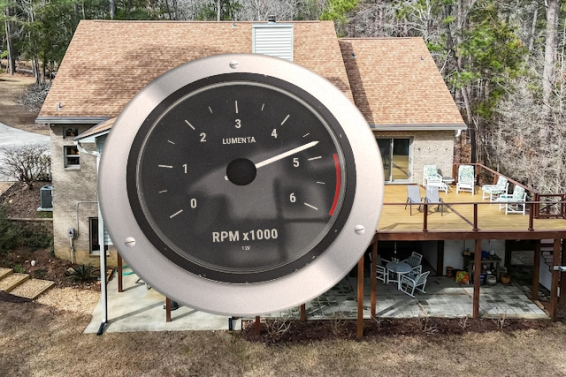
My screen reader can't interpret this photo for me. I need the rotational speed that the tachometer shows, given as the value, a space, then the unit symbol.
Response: 4750 rpm
